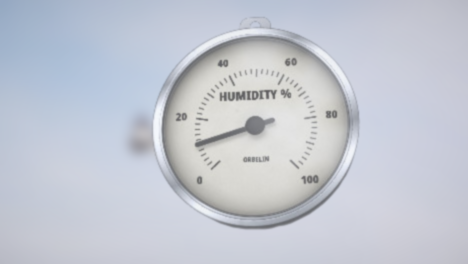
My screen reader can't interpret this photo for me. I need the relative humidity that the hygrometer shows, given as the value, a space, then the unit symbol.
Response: 10 %
